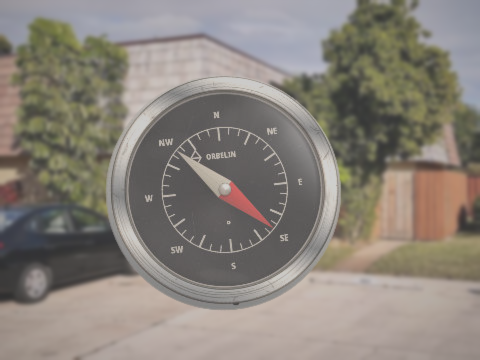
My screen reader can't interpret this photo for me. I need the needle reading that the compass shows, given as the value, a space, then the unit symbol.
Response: 135 °
